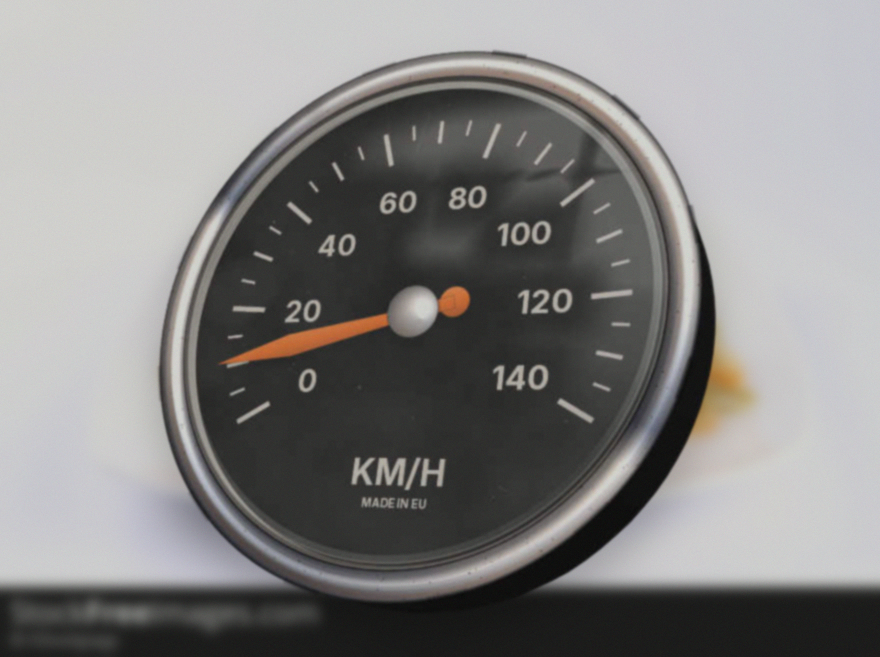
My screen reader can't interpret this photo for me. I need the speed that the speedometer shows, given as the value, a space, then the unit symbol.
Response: 10 km/h
